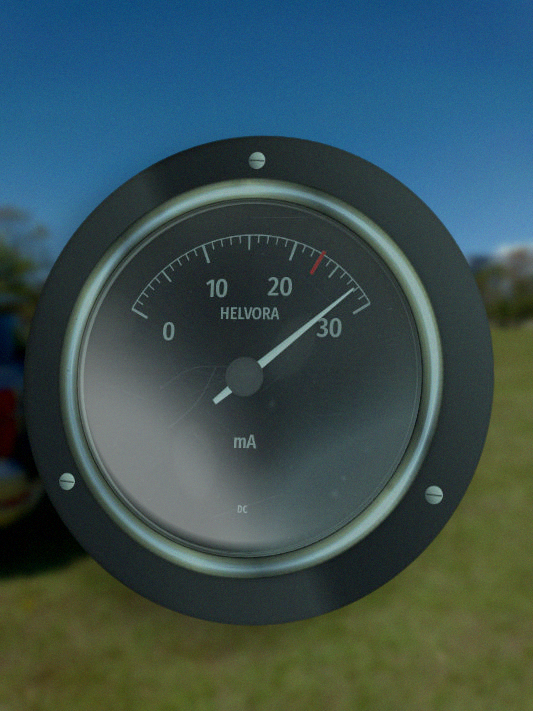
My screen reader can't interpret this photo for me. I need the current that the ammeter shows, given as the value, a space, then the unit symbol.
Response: 28 mA
